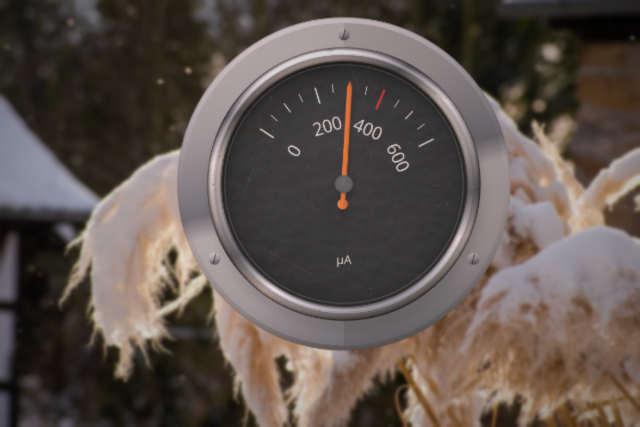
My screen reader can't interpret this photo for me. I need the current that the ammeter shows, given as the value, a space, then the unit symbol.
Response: 300 µA
